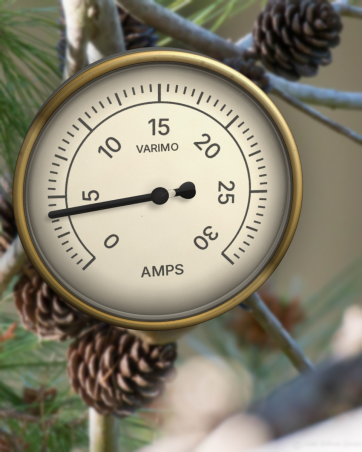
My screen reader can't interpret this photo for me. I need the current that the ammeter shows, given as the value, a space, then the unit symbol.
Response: 4 A
